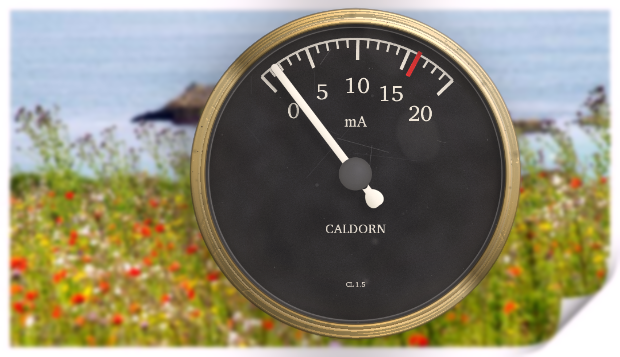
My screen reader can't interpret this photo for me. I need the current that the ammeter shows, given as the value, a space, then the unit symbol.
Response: 1.5 mA
